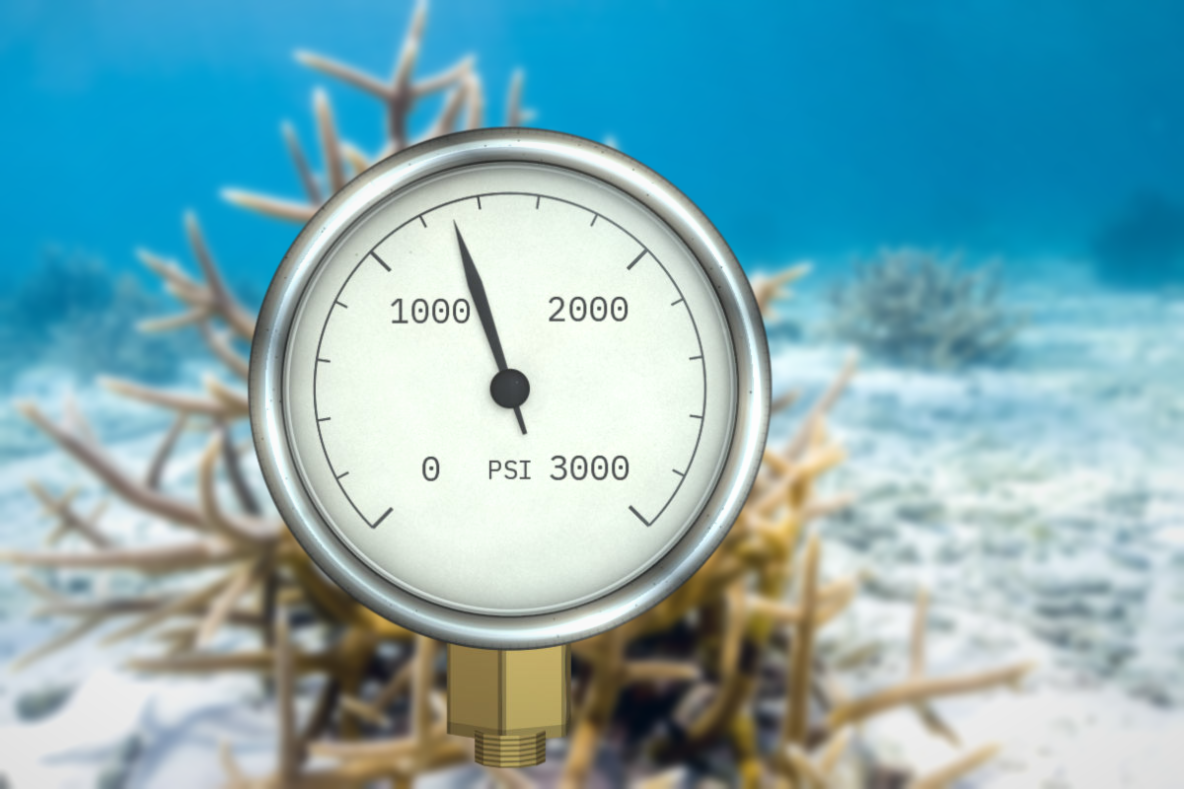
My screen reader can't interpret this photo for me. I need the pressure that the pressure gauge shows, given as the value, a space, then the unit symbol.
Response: 1300 psi
